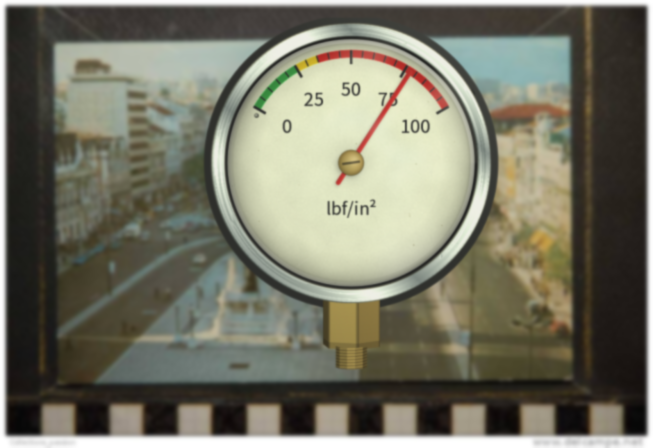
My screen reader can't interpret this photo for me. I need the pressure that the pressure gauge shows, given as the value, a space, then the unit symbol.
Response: 77.5 psi
